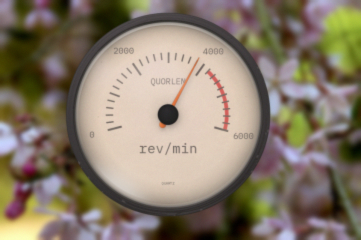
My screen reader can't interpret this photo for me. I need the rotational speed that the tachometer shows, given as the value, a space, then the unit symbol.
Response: 3800 rpm
